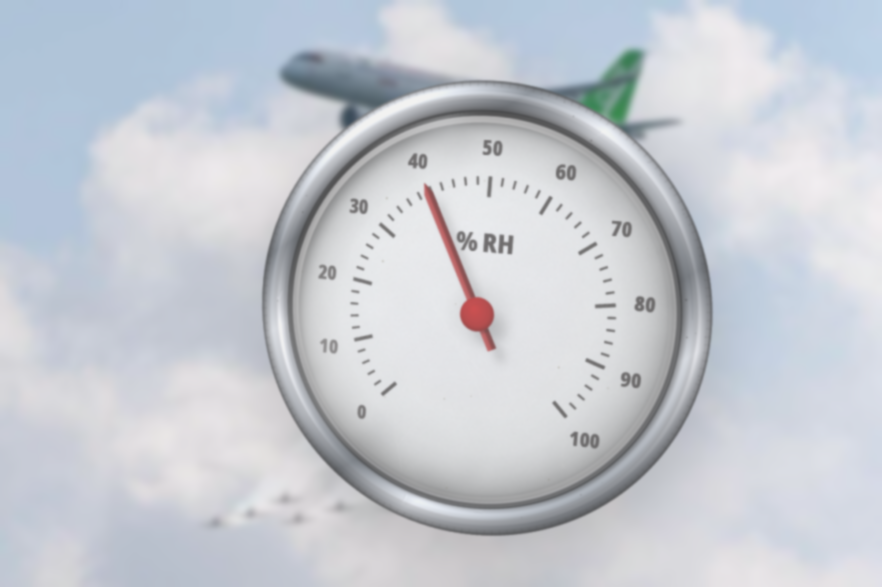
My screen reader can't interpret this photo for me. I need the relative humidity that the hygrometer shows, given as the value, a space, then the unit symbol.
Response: 40 %
